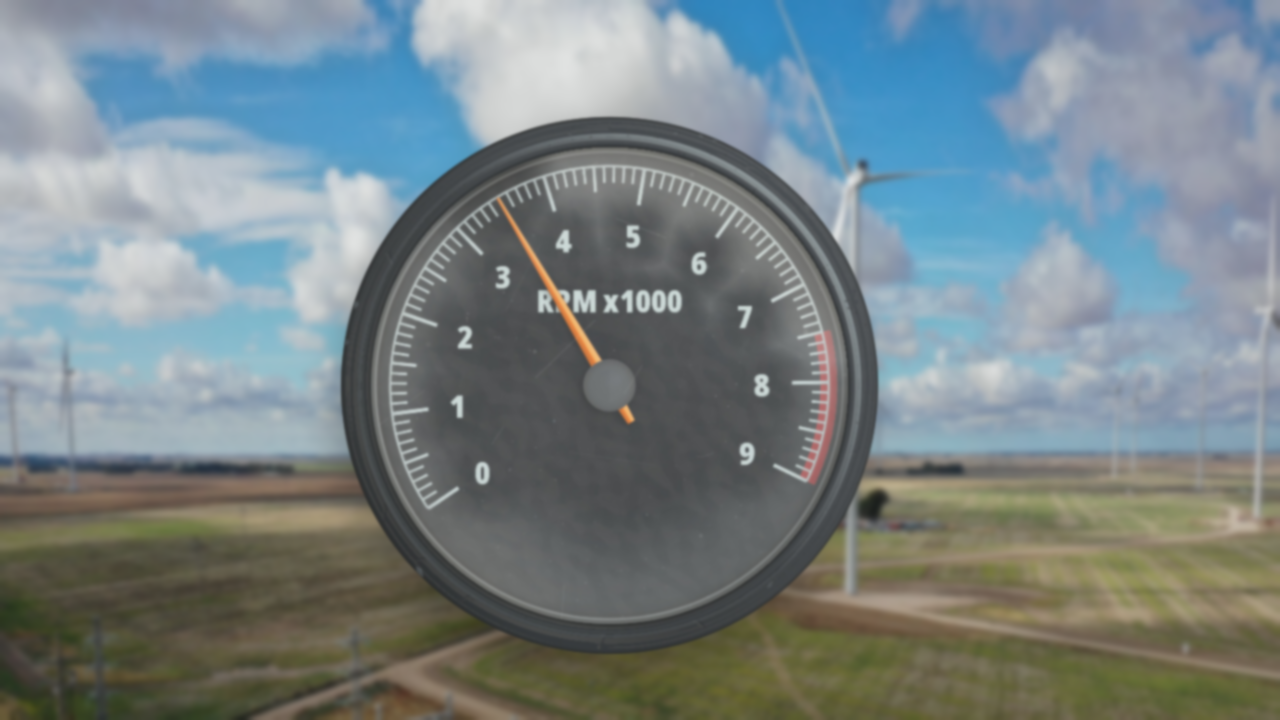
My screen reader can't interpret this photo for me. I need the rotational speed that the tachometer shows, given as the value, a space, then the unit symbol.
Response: 3500 rpm
